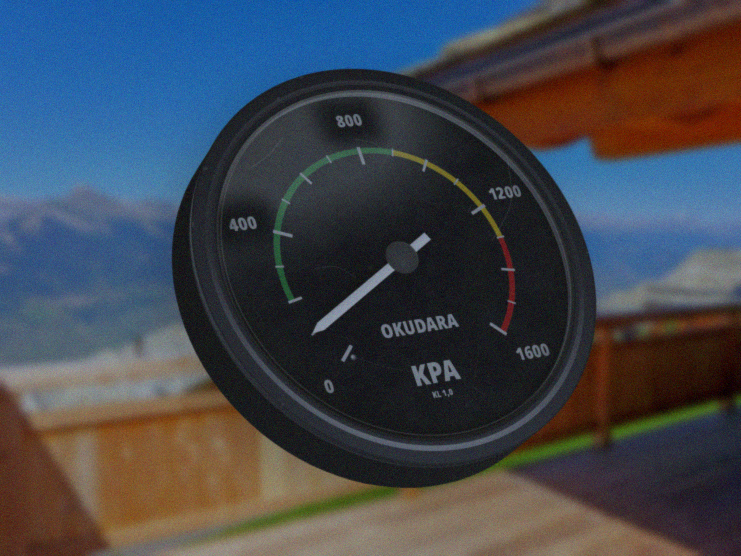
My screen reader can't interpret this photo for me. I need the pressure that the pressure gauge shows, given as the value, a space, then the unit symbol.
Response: 100 kPa
